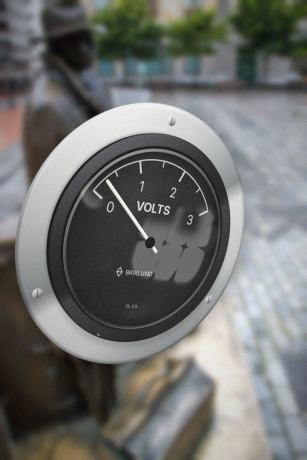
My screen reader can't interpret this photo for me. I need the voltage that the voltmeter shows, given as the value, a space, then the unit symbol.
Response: 0.25 V
